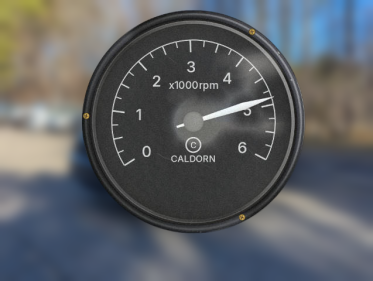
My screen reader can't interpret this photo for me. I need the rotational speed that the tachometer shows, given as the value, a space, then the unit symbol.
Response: 4875 rpm
